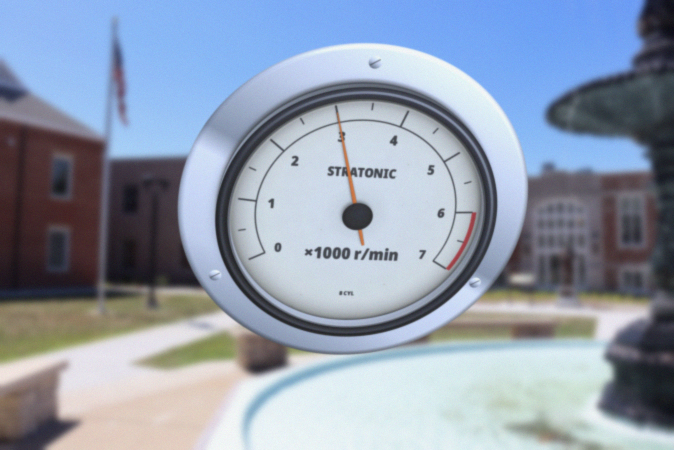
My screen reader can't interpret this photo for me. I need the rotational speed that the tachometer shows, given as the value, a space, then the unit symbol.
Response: 3000 rpm
